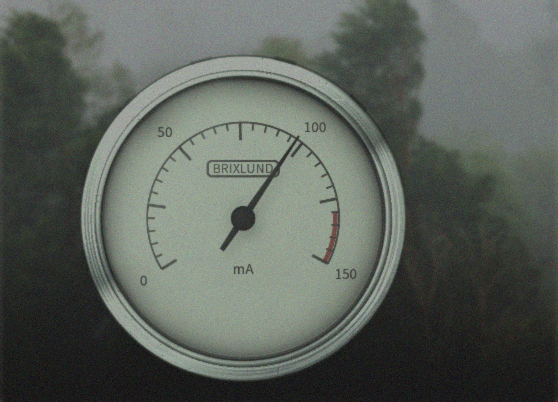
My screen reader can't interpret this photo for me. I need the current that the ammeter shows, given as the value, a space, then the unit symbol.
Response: 97.5 mA
